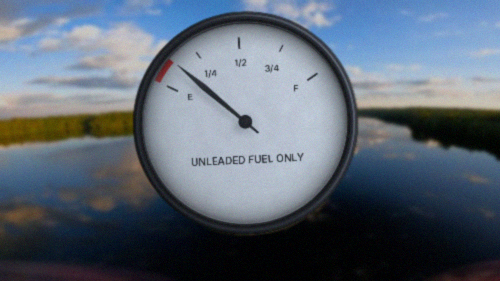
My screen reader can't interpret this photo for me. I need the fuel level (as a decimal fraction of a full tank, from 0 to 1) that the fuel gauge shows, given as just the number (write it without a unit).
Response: 0.125
